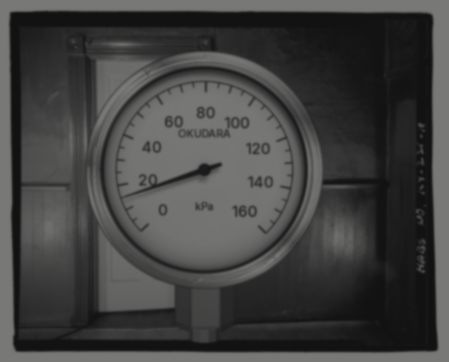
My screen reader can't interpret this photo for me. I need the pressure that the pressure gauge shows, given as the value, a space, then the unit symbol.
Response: 15 kPa
